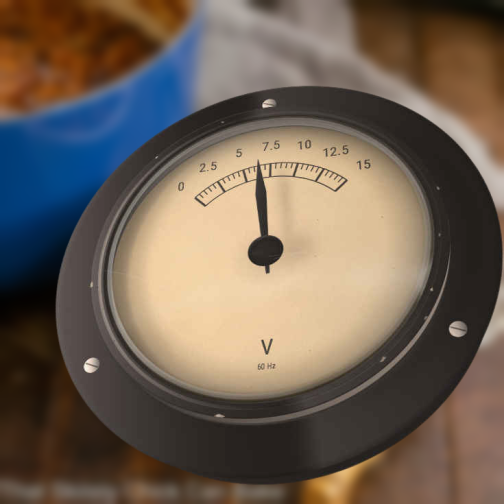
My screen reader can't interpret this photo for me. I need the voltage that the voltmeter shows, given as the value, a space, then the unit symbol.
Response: 6.5 V
